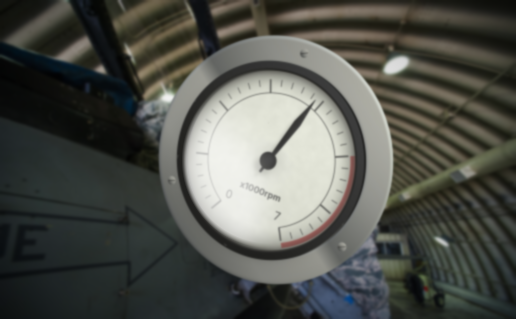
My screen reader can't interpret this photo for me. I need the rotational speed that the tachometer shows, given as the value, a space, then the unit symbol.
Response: 3900 rpm
